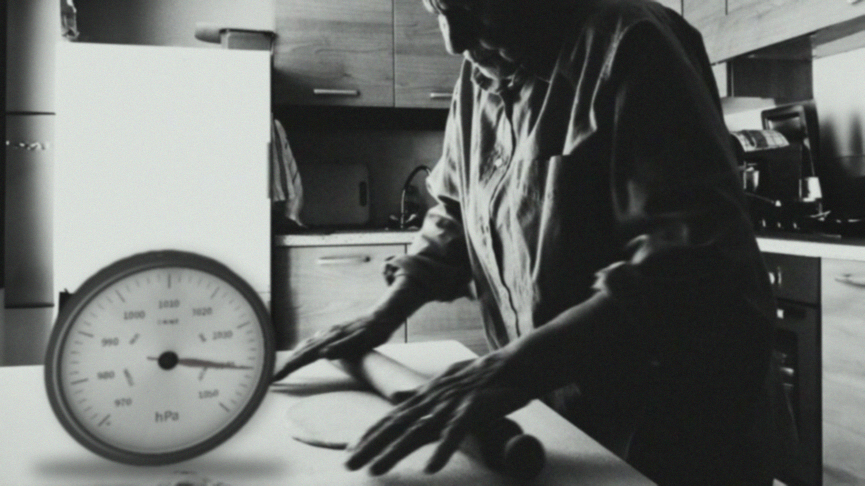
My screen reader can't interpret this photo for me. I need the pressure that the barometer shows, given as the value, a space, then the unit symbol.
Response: 1040 hPa
